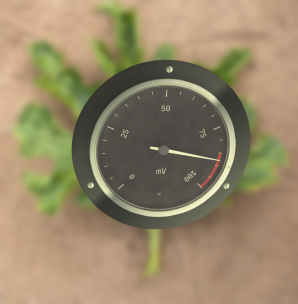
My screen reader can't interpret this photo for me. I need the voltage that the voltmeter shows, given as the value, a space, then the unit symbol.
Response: 87.5 mV
